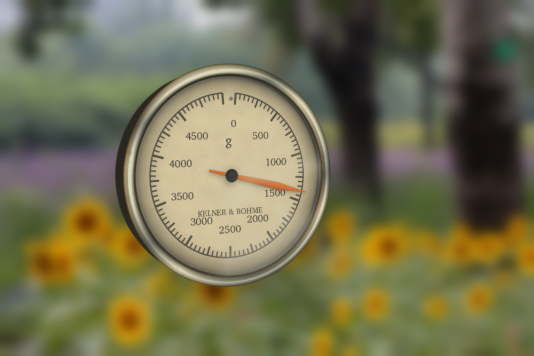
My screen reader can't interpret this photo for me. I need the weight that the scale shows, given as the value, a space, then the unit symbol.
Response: 1400 g
